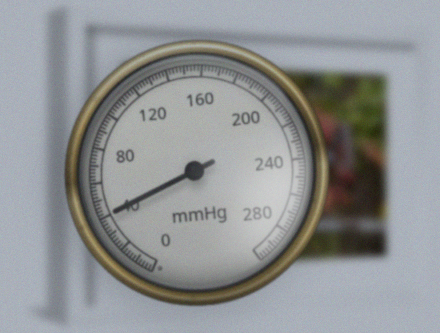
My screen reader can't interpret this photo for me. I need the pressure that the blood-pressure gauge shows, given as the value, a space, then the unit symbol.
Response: 40 mmHg
